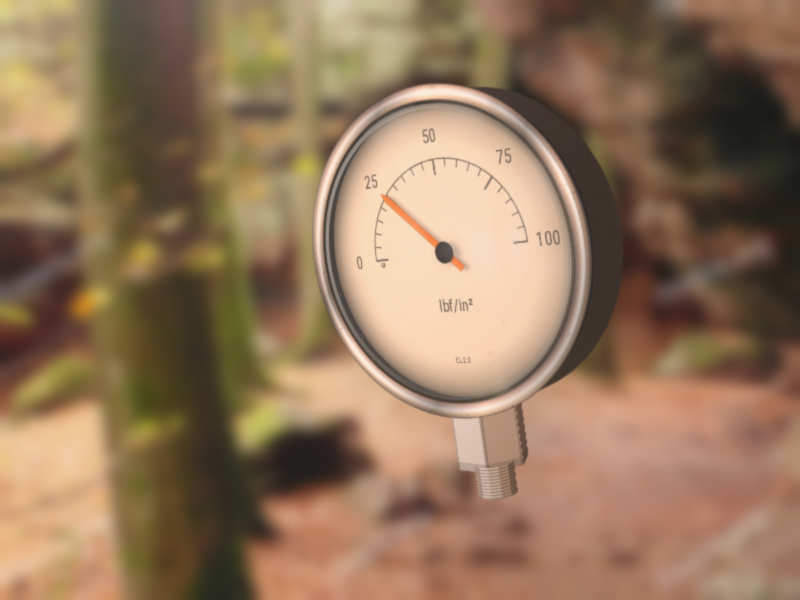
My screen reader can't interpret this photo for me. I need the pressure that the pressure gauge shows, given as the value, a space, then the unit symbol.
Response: 25 psi
